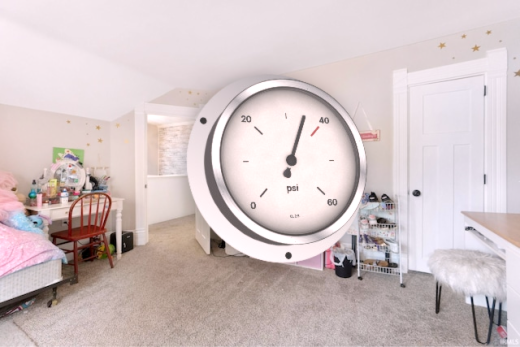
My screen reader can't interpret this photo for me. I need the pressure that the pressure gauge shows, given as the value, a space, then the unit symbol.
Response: 35 psi
